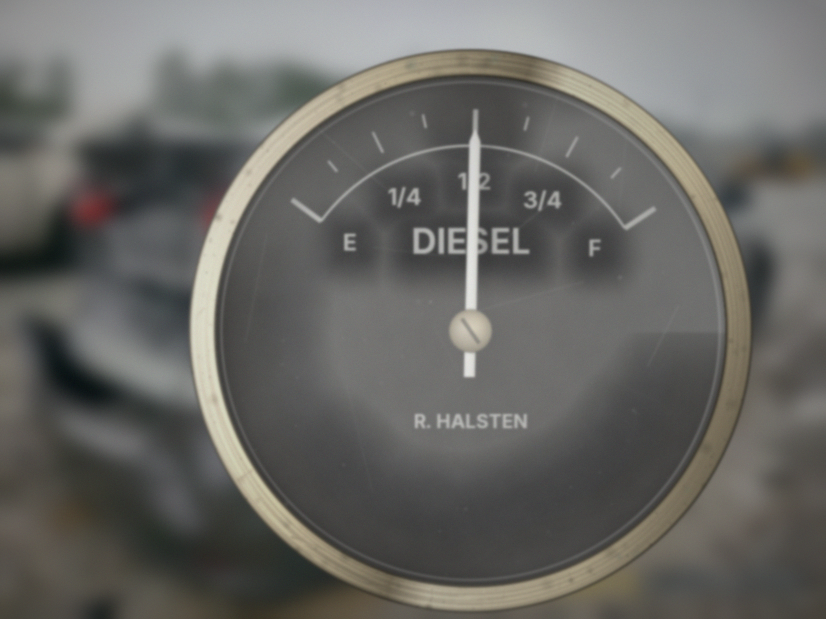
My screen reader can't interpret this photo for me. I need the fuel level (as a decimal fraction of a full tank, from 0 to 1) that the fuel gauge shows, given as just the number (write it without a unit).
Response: 0.5
